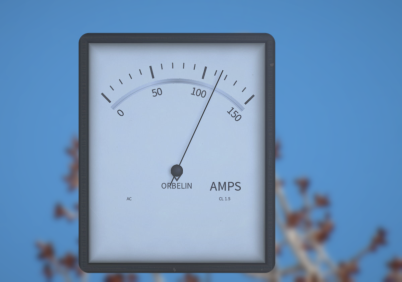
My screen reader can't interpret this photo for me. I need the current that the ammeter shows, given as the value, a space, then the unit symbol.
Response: 115 A
